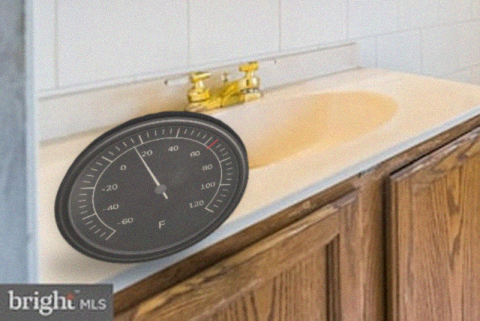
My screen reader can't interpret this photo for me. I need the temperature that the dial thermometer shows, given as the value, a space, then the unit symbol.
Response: 16 °F
